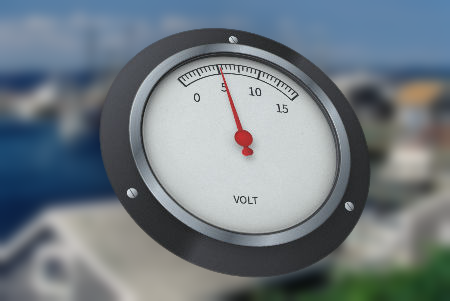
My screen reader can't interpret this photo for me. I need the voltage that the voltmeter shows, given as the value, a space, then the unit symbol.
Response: 5 V
